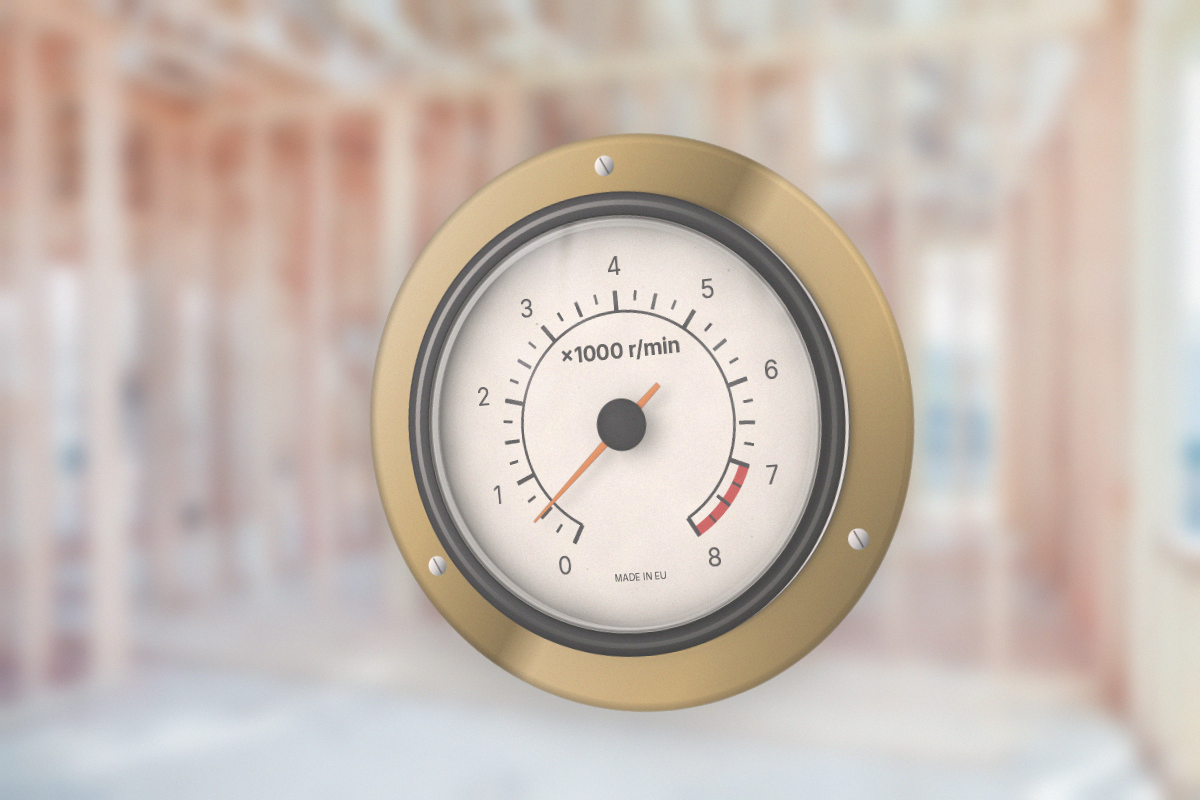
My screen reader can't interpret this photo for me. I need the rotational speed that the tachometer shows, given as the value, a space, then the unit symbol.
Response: 500 rpm
